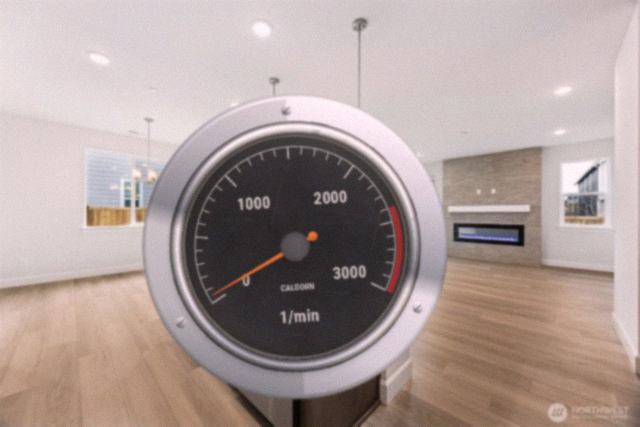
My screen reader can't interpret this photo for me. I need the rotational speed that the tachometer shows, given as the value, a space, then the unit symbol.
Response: 50 rpm
